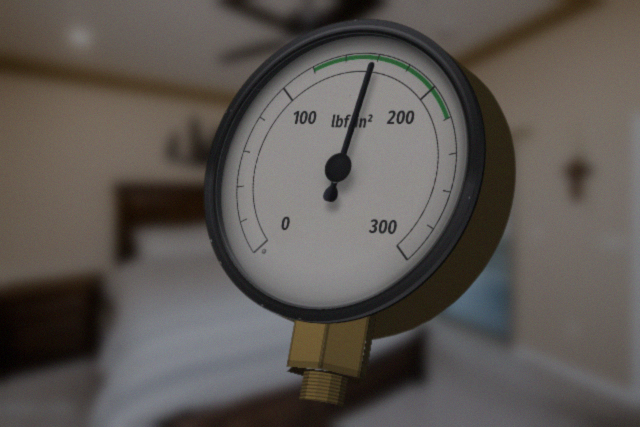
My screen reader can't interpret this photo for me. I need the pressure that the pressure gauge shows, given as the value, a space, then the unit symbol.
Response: 160 psi
